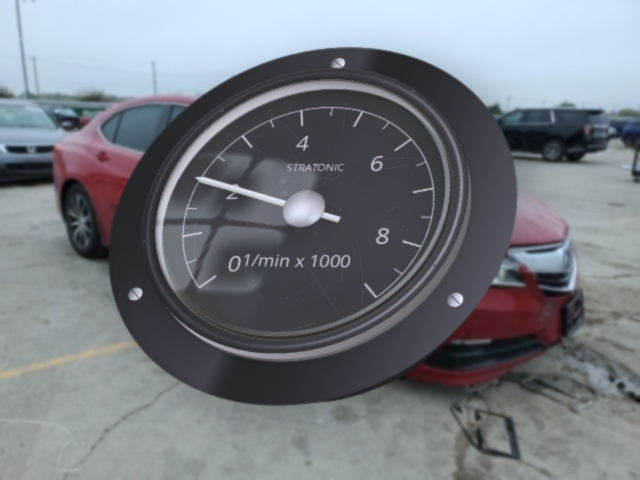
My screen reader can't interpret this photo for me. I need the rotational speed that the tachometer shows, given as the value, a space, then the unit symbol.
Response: 2000 rpm
